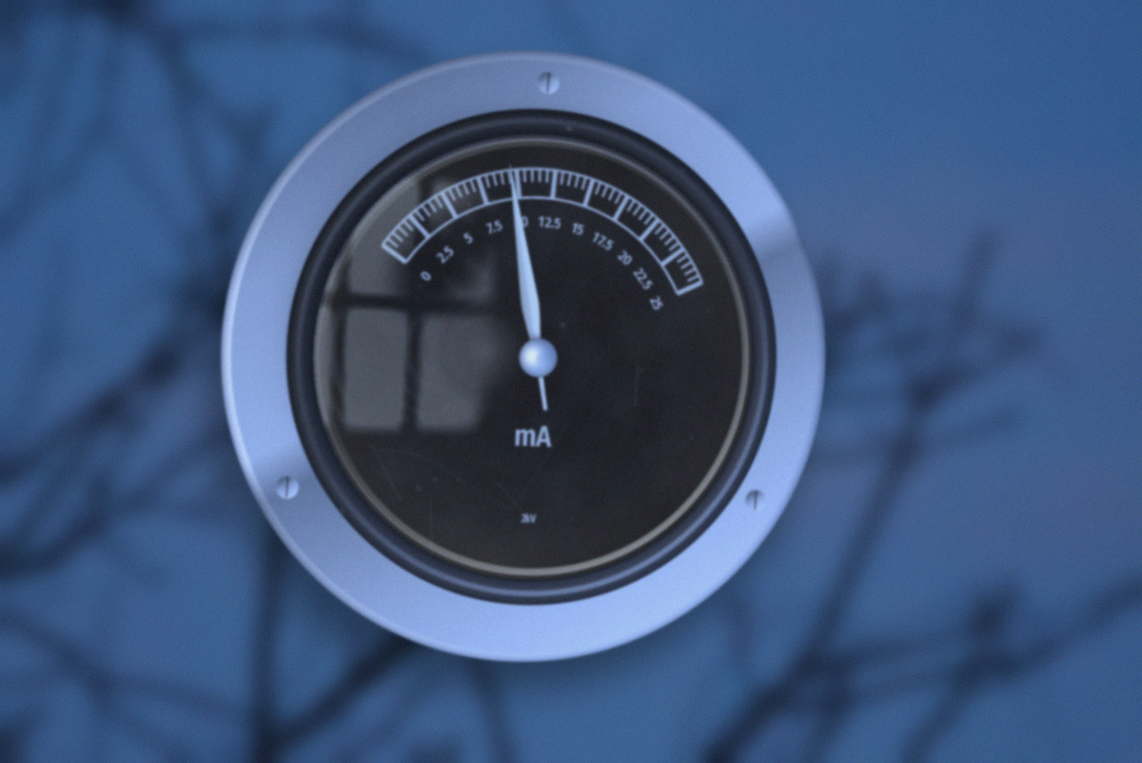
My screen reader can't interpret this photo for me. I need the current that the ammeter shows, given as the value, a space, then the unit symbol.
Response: 9.5 mA
